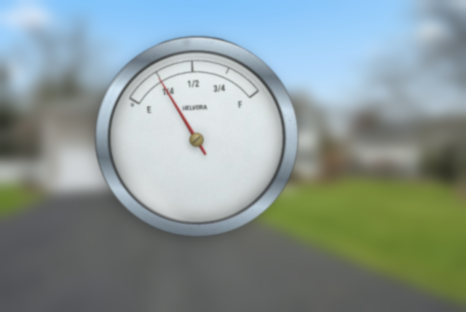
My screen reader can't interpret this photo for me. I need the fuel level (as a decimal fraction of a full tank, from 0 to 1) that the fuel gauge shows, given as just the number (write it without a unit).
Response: 0.25
